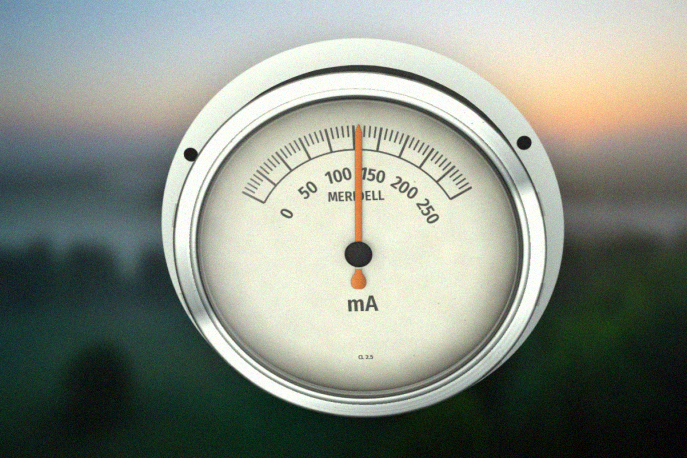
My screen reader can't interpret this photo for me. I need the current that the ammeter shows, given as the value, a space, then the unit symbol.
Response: 130 mA
